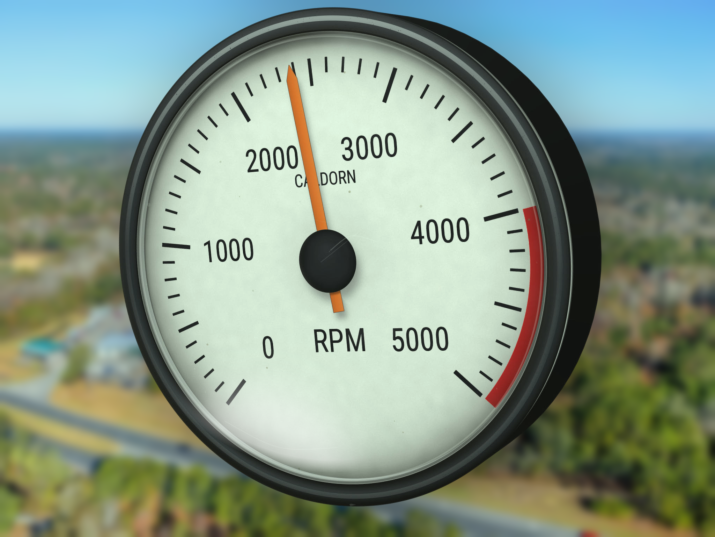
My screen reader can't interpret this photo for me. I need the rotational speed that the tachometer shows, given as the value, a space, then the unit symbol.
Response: 2400 rpm
